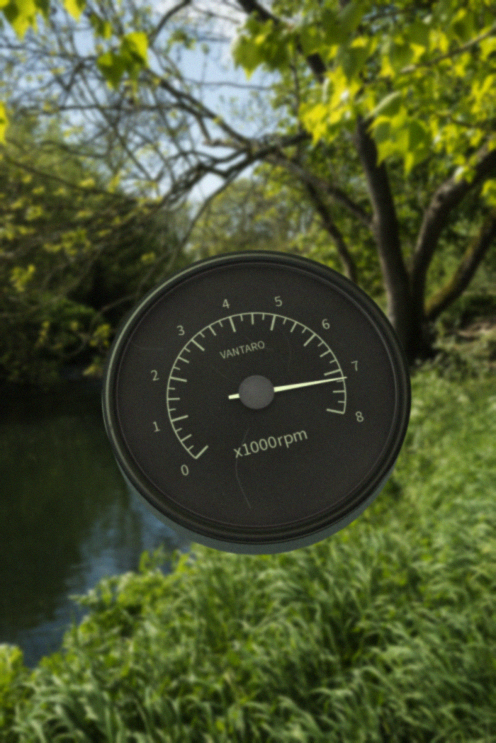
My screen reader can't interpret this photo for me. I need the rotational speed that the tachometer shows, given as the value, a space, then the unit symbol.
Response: 7250 rpm
